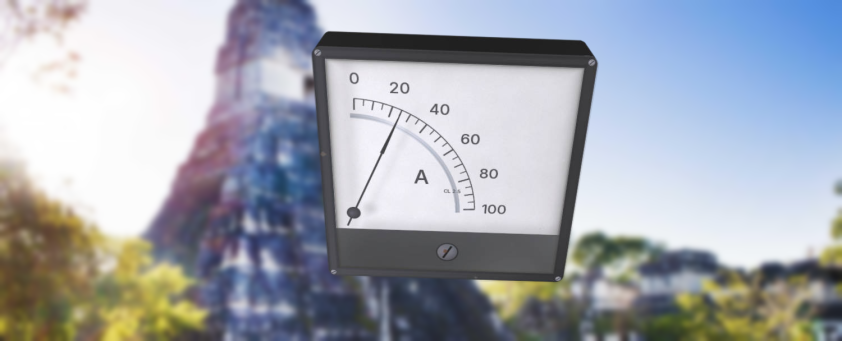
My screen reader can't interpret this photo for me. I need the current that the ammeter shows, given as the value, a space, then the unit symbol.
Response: 25 A
